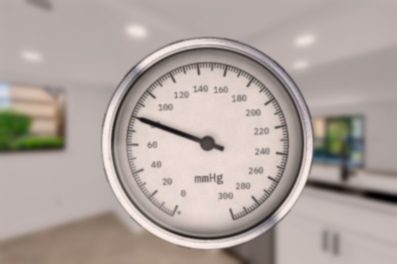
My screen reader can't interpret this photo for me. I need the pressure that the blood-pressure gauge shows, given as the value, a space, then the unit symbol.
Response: 80 mmHg
